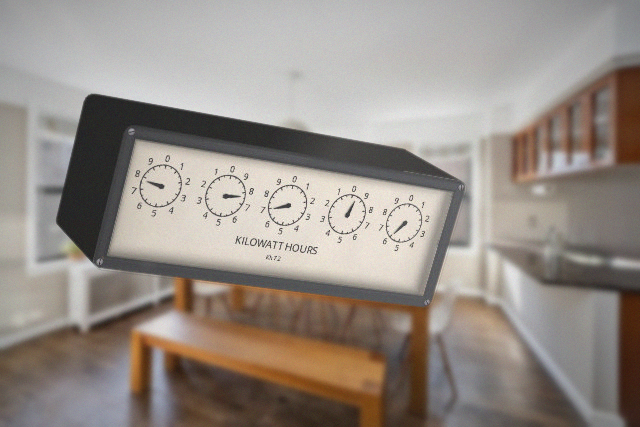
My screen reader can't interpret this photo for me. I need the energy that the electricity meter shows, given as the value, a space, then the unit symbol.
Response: 77696 kWh
